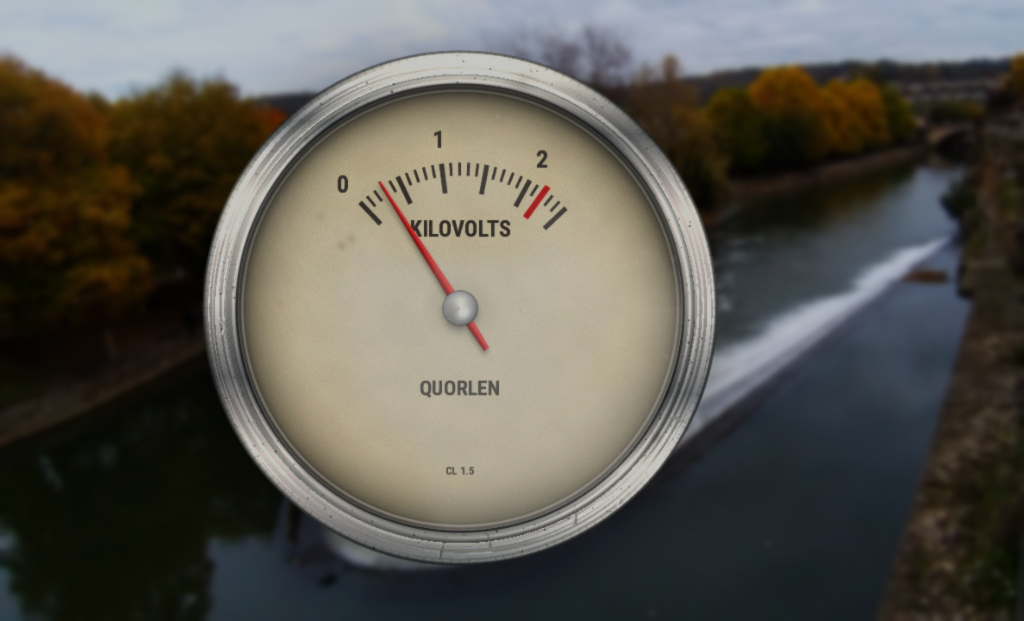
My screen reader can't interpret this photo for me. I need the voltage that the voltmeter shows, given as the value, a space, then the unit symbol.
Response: 0.3 kV
